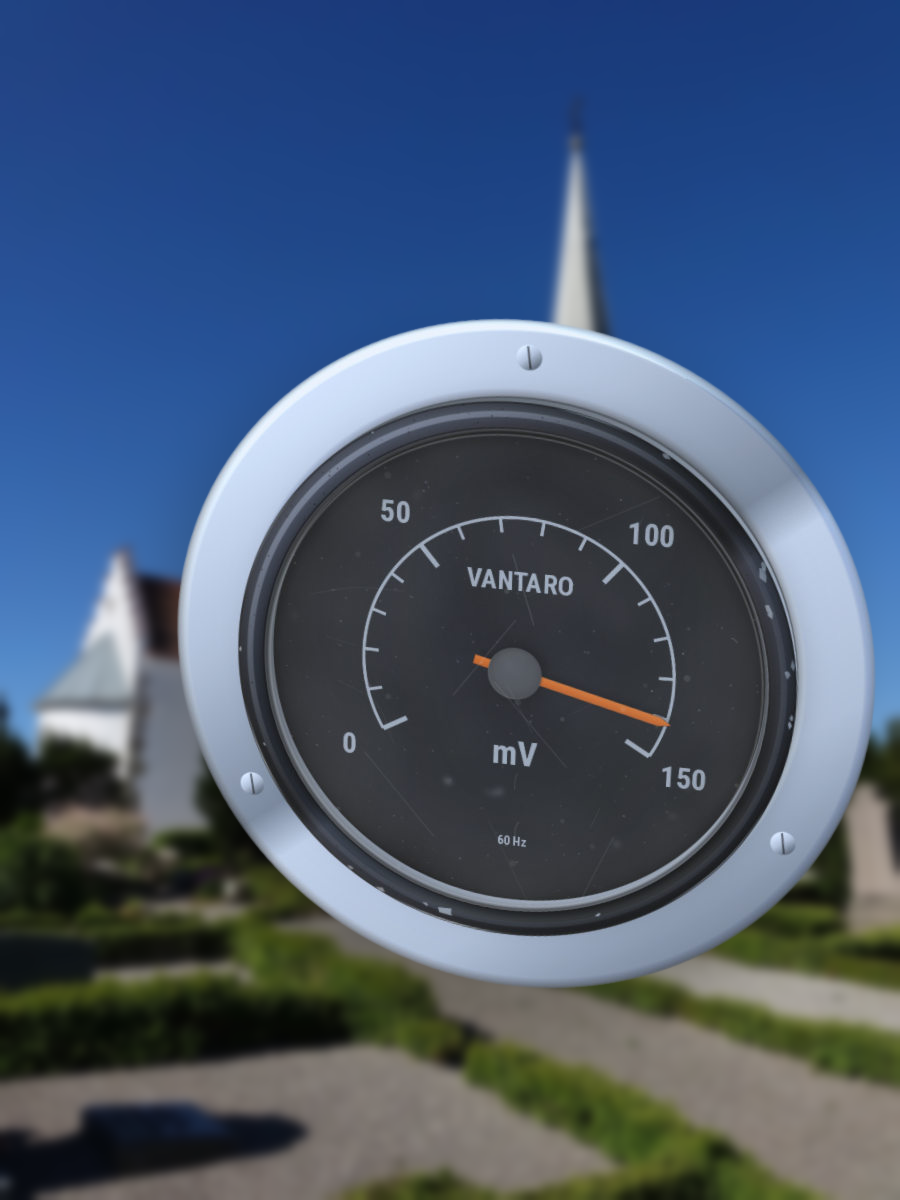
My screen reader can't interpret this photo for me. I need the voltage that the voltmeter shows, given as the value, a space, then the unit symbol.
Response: 140 mV
